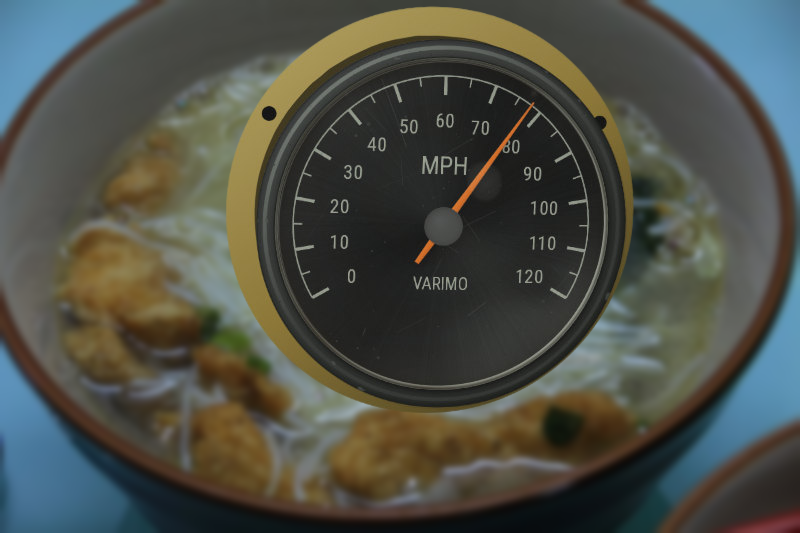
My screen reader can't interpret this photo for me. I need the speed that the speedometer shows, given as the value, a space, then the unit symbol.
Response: 77.5 mph
